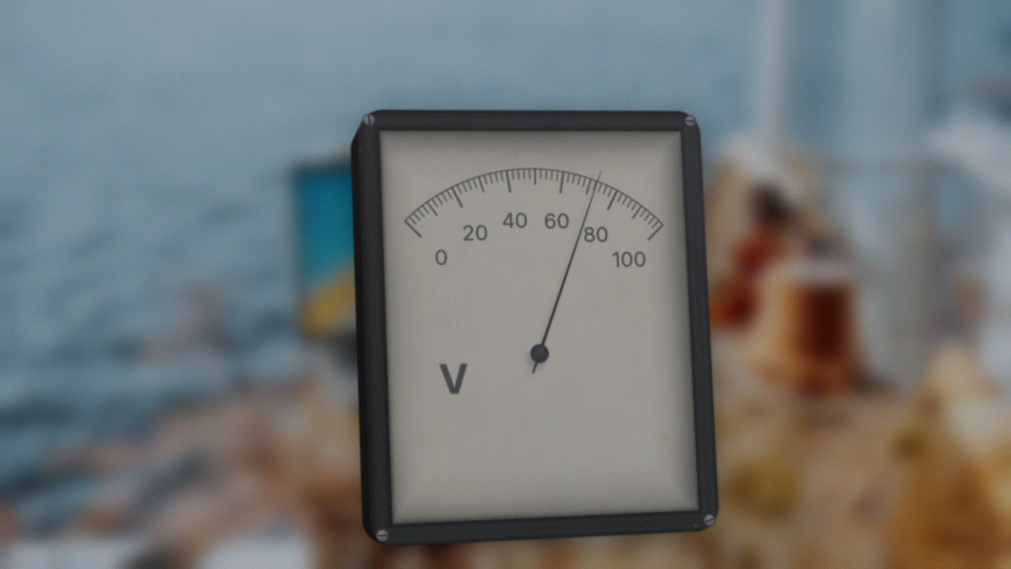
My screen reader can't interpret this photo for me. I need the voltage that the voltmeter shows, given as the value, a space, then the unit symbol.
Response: 72 V
